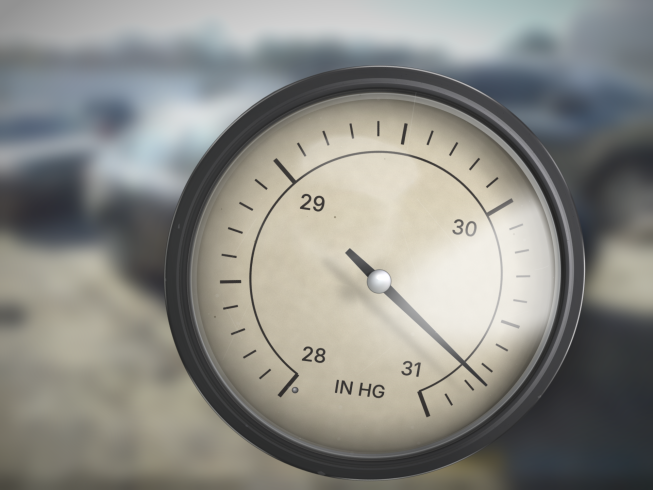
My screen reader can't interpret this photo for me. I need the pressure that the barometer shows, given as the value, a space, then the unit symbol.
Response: 30.75 inHg
